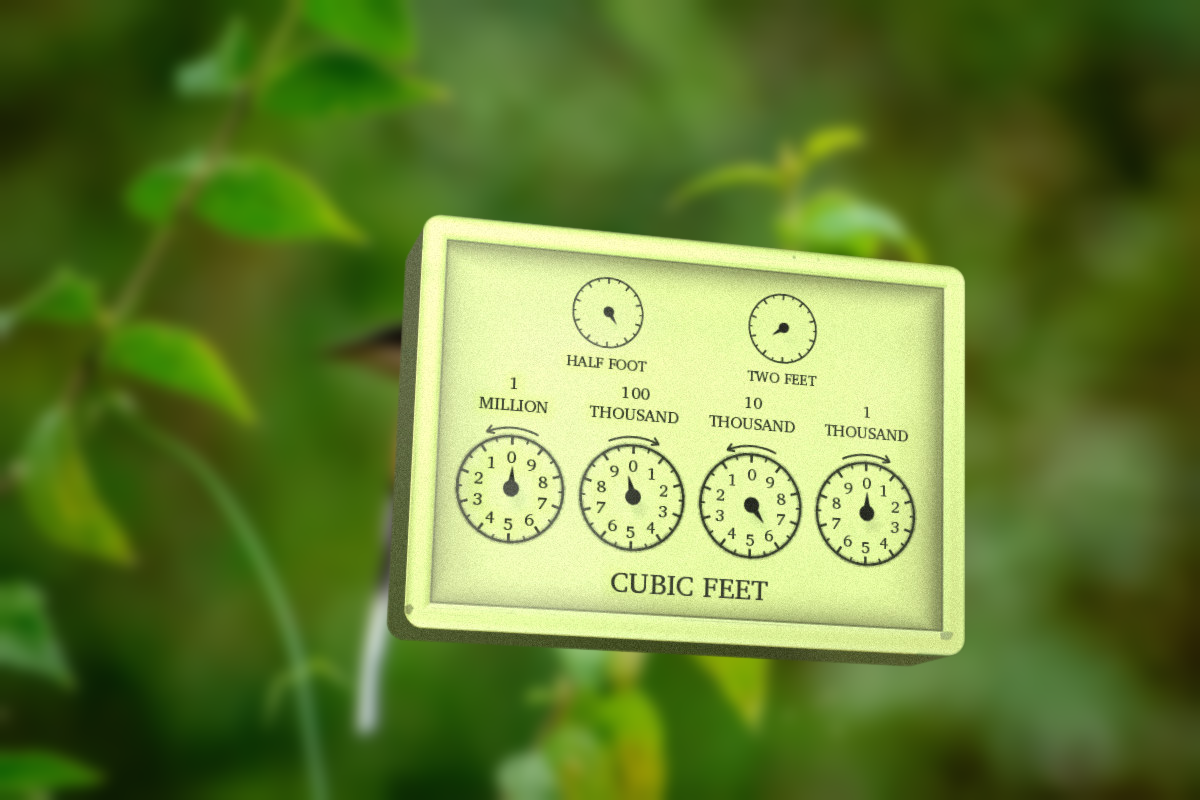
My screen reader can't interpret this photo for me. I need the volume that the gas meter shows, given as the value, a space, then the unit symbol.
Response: 996000 ft³
